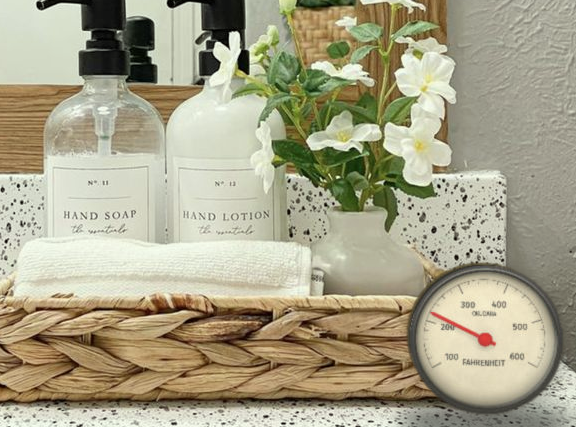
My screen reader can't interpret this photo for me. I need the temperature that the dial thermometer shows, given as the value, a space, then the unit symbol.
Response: 220 °F
